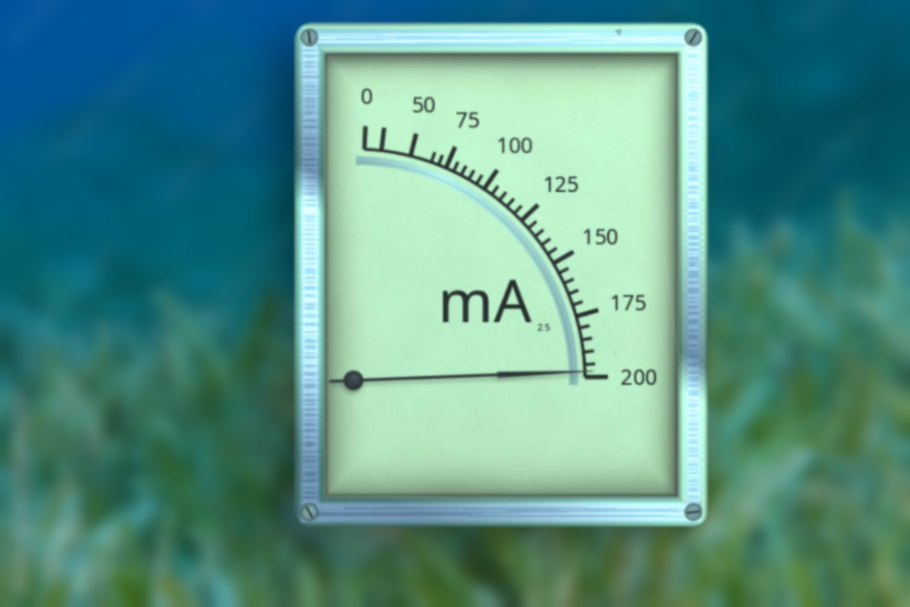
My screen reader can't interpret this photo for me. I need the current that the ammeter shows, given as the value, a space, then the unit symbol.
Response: 197.5 mA
